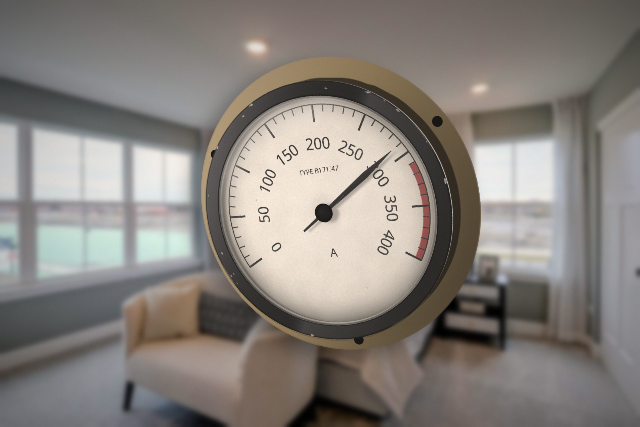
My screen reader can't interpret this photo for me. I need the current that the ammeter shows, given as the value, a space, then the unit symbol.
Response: 290 A
